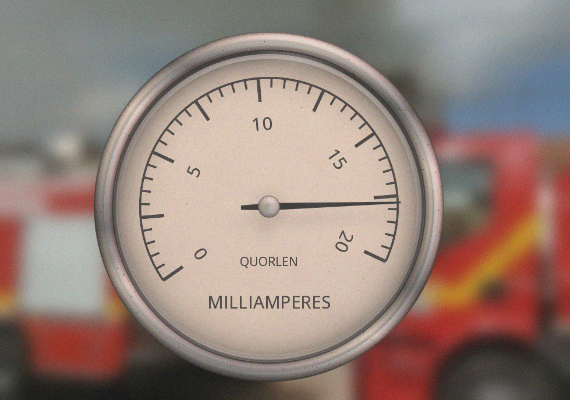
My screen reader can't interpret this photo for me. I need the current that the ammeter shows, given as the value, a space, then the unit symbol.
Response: 17.75 mA
